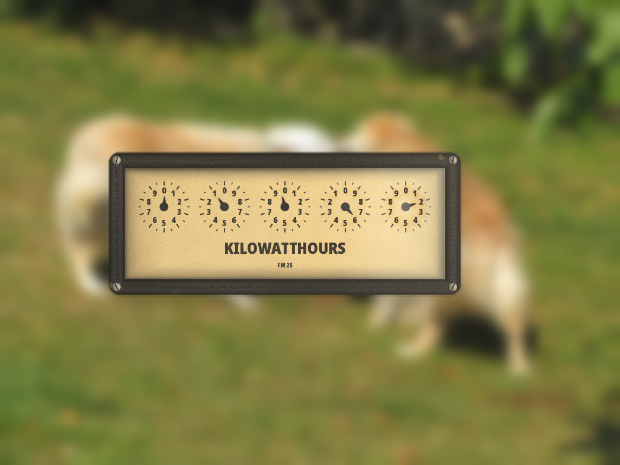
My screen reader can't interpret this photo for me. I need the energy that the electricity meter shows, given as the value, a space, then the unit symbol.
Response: 962 kWh
